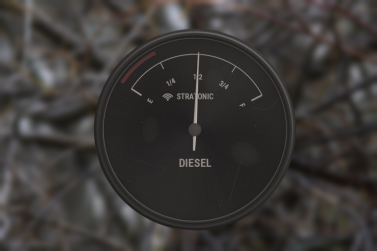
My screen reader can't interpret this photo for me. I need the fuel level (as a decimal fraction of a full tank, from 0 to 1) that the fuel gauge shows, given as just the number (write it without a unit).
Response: 0.5
